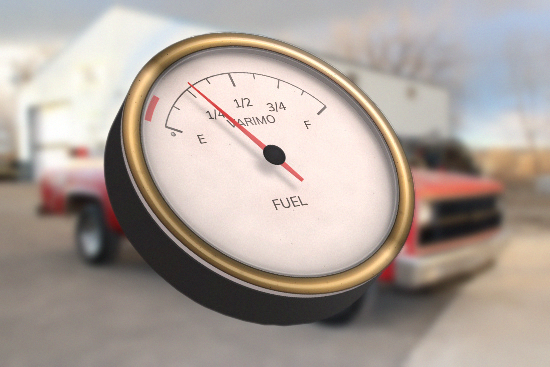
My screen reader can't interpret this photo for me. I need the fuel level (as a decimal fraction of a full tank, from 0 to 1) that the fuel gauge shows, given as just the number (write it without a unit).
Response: 0.25
